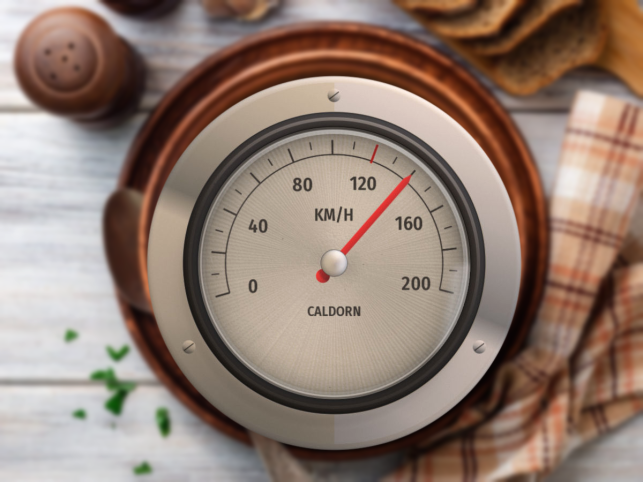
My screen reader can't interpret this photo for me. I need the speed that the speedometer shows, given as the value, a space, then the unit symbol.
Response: 140 km/h
